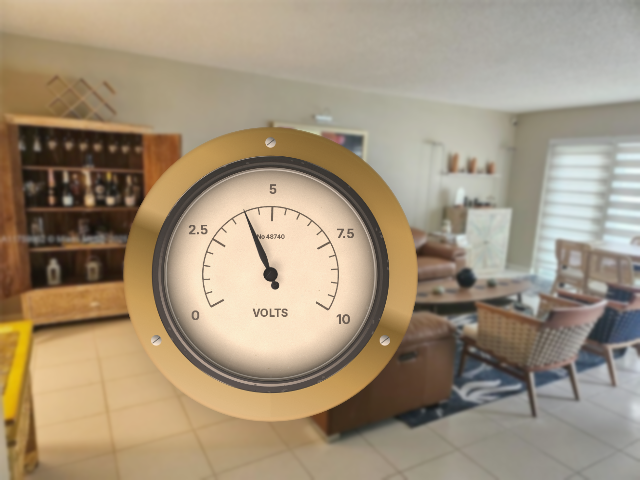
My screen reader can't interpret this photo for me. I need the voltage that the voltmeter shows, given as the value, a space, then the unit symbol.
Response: 4 V
